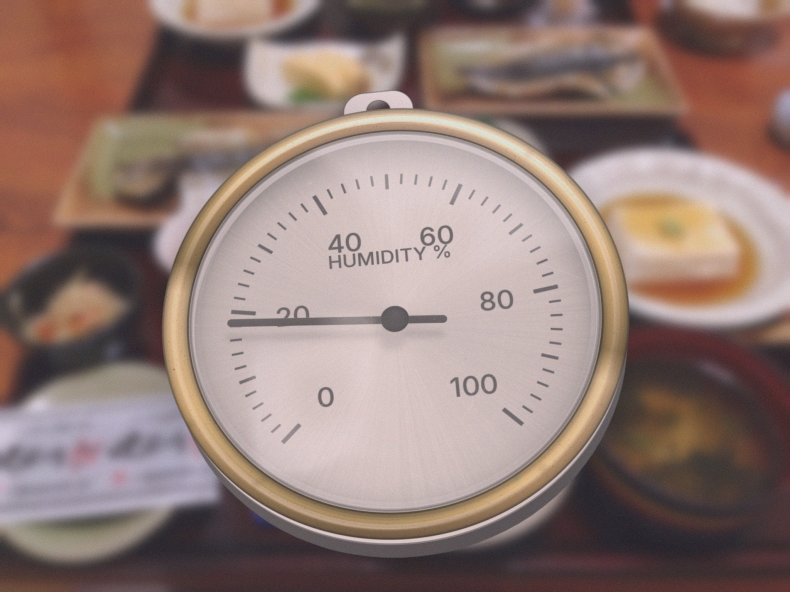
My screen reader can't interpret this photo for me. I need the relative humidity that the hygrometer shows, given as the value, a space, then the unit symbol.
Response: 18 %
